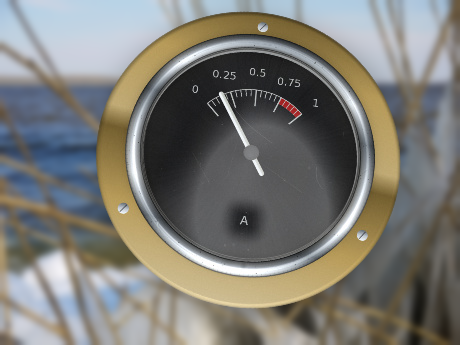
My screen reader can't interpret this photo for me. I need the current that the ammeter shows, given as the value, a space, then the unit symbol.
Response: 0.15 A
